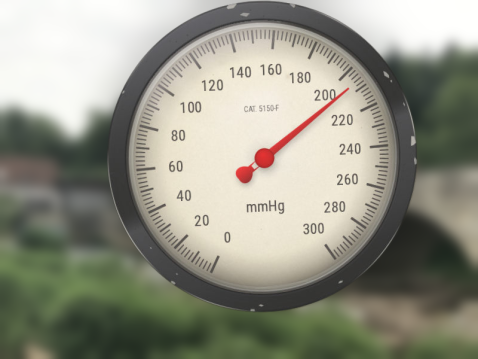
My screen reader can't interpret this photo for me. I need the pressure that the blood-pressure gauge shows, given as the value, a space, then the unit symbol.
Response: 206 mmHg
